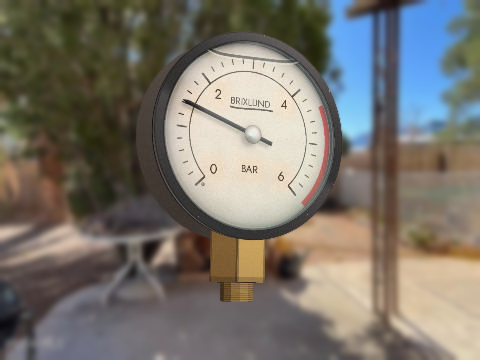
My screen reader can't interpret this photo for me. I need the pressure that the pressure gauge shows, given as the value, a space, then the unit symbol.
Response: 1.4 bar
